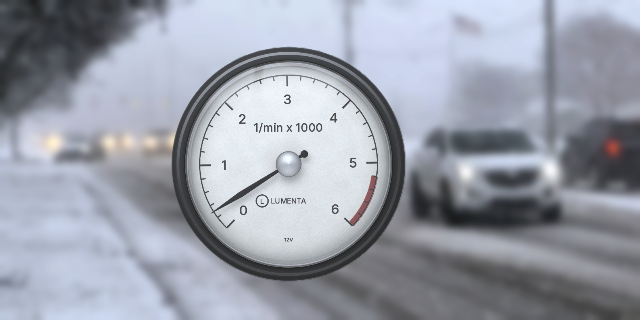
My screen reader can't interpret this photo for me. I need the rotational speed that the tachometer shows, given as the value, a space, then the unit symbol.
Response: 300 rpm
